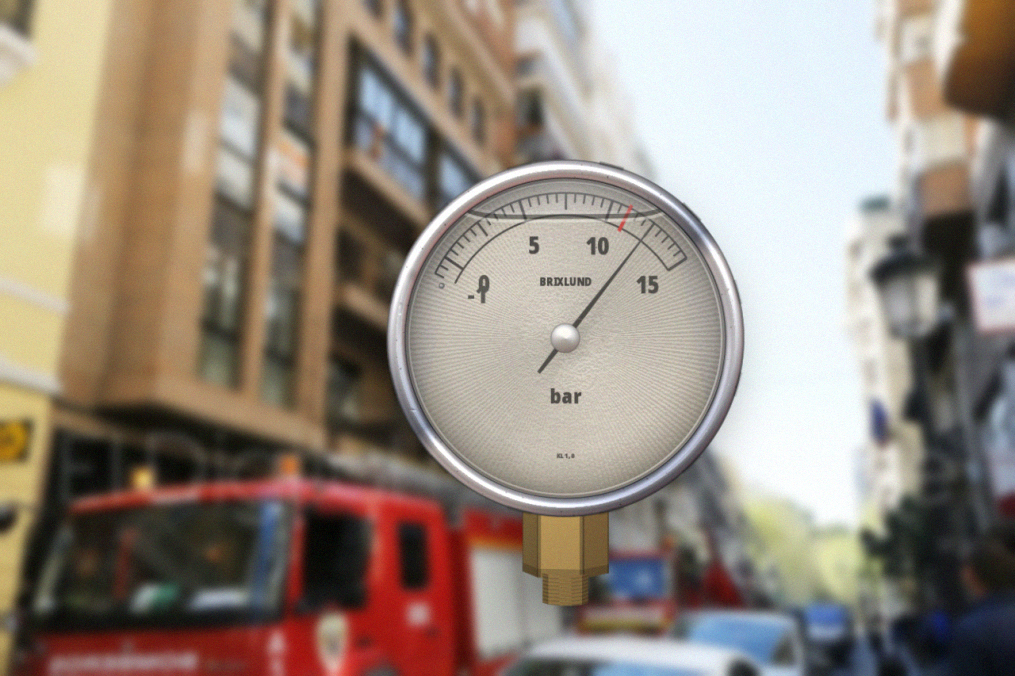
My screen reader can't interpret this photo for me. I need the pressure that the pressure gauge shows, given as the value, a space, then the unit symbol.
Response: 12.5 bar
